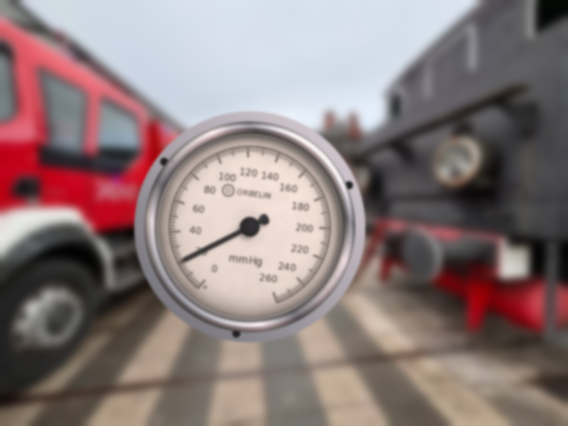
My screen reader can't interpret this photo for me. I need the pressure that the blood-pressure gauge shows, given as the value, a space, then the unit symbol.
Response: 20 mmHg
